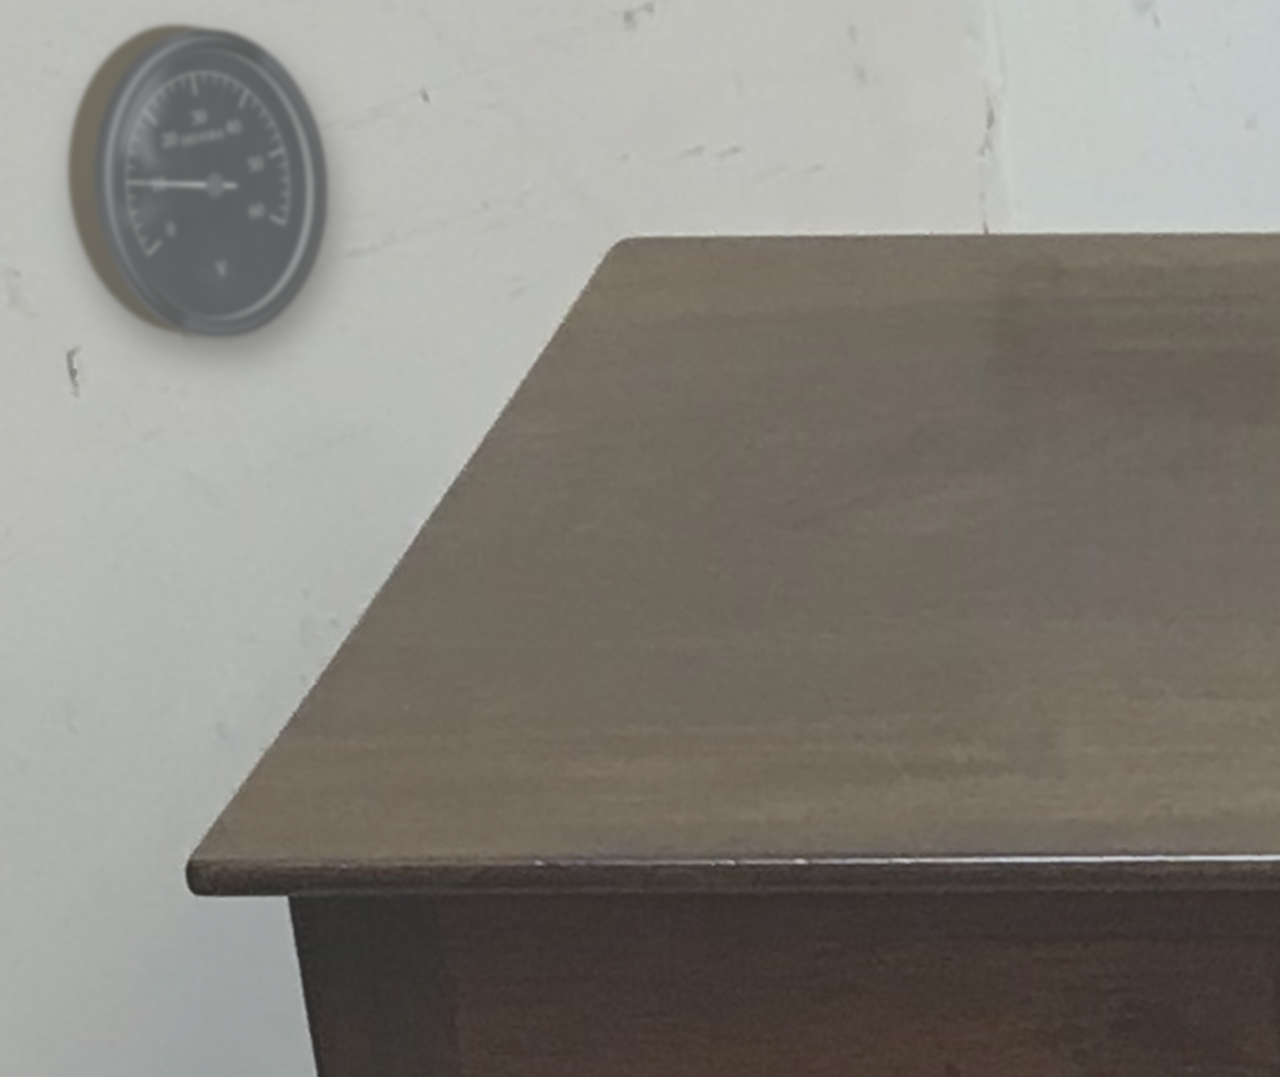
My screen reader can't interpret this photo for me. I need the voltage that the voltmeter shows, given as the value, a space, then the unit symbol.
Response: 10 V
